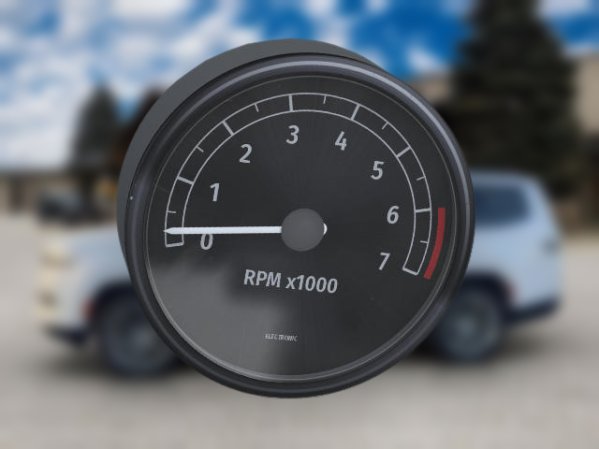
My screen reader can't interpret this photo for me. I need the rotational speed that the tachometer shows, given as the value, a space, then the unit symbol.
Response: 250 rpm
